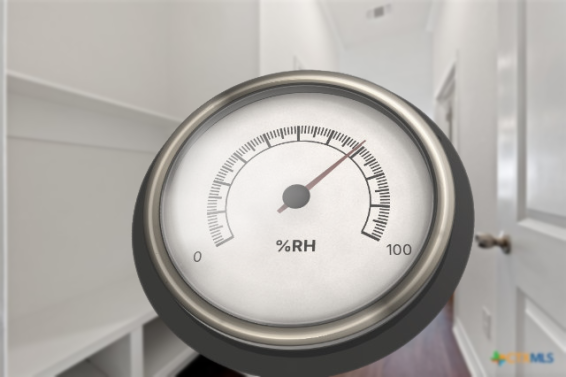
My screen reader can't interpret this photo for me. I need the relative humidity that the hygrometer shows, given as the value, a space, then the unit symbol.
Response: 70 %
